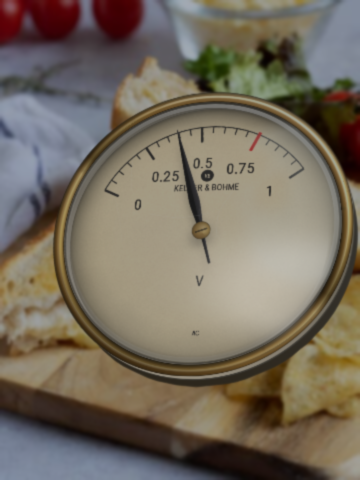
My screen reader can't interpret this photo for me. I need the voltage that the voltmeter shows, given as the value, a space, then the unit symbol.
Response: 0.4 V
